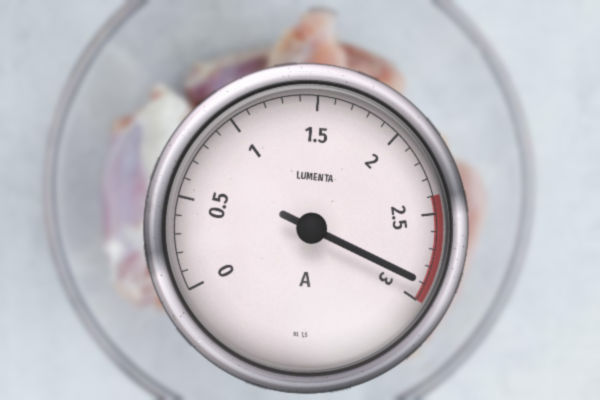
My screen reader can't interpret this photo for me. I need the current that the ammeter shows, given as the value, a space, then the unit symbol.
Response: 2.9 A
